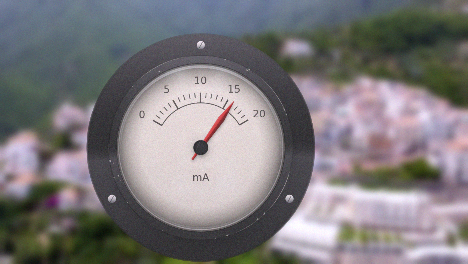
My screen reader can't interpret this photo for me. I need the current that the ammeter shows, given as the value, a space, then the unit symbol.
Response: 16 mA
